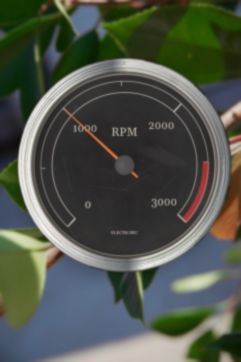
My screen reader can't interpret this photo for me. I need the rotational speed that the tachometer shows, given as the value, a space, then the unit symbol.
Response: 1000 rpm
